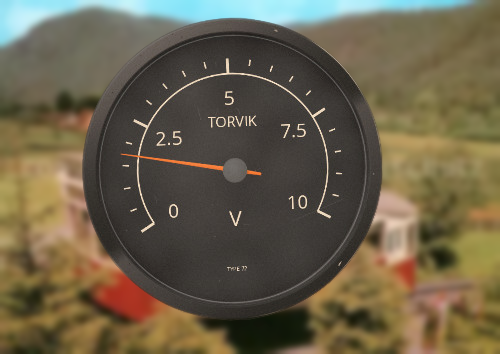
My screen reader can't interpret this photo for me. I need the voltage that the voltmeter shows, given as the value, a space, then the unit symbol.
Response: 1.75 V
